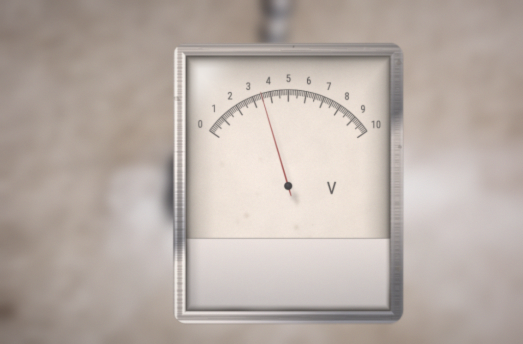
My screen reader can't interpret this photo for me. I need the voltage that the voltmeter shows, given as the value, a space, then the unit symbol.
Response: 3.5 V
